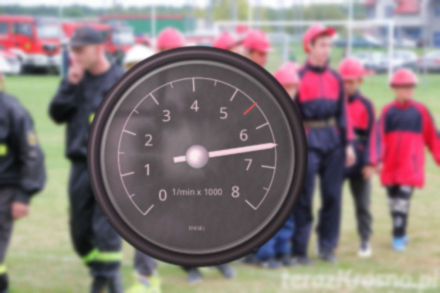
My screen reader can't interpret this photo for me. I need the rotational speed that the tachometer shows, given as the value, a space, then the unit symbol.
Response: 6500 rpm
